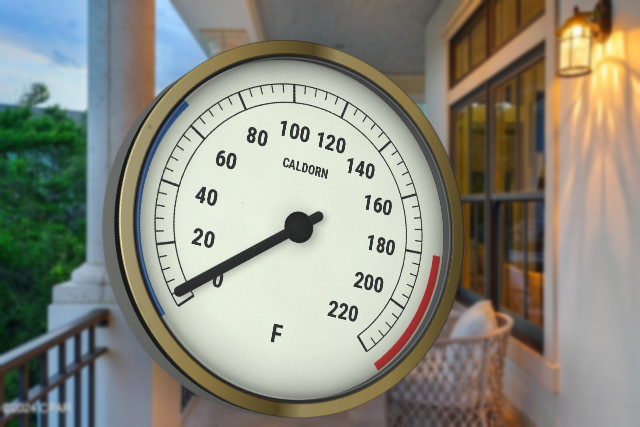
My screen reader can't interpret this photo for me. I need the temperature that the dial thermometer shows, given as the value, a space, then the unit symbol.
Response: 4 °F
